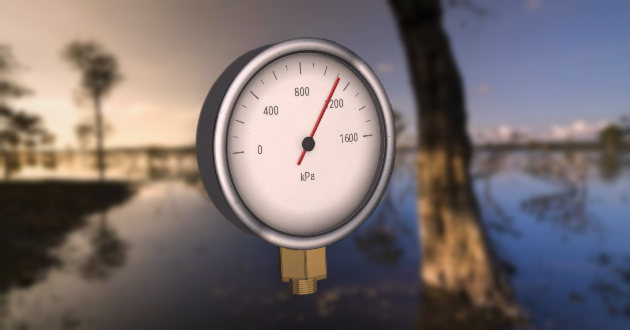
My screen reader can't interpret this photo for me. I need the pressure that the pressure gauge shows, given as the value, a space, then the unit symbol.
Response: 1100 kPa
